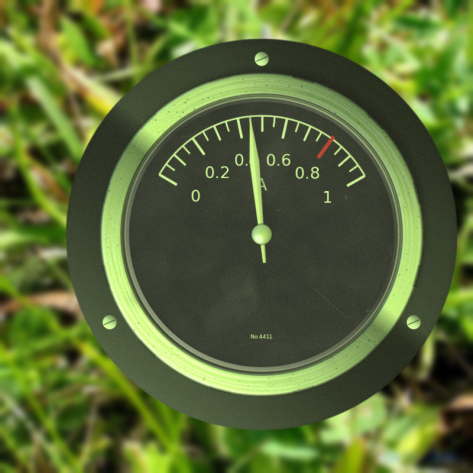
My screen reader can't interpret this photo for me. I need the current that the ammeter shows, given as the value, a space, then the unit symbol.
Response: 0.45 A
